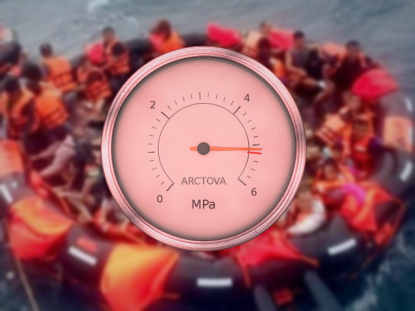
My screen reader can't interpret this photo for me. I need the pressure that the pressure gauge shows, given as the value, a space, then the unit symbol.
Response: 5.1 MPa
